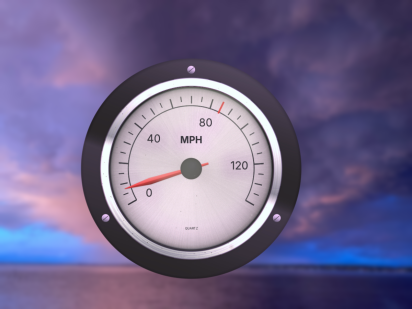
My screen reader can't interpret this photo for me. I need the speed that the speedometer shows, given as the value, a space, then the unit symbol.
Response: 7.5 mph
